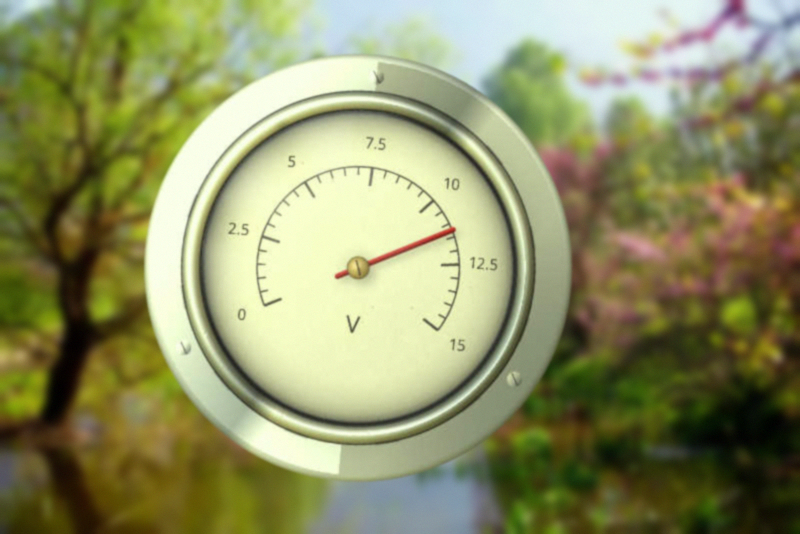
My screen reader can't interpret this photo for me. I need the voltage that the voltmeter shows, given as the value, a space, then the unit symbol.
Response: 11.25 V
